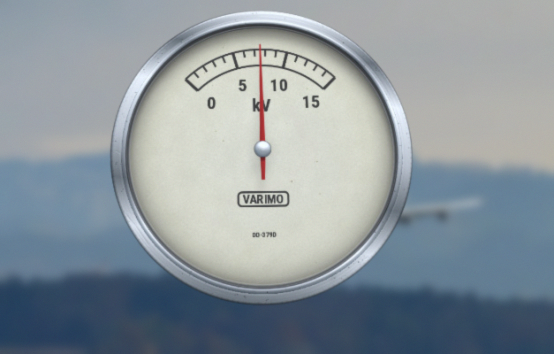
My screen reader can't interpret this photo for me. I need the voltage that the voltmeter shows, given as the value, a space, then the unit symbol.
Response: 7.5 kV
